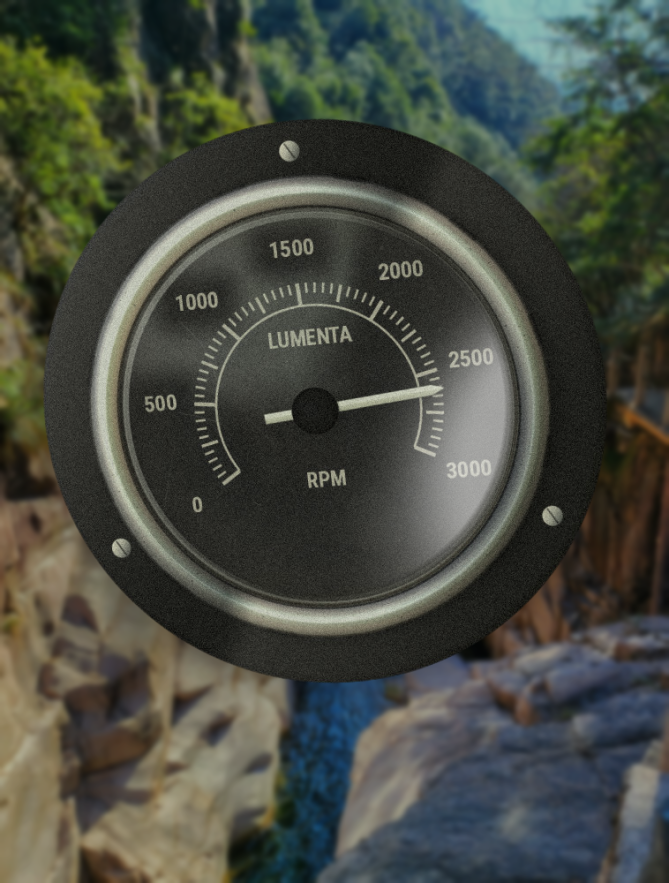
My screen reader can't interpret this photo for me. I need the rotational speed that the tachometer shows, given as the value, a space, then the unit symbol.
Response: 2600 rpm
